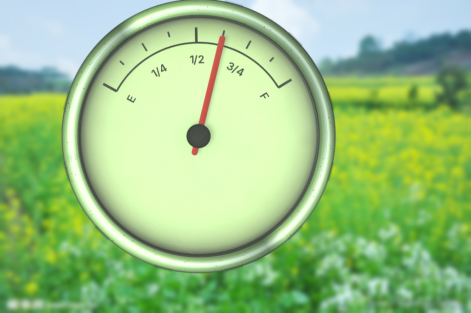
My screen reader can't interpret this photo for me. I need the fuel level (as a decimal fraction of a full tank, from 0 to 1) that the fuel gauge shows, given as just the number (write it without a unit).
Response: 0.625
